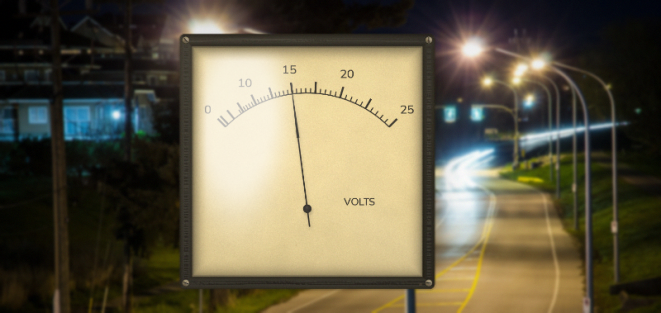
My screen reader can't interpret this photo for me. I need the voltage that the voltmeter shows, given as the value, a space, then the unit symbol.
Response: 15 V
